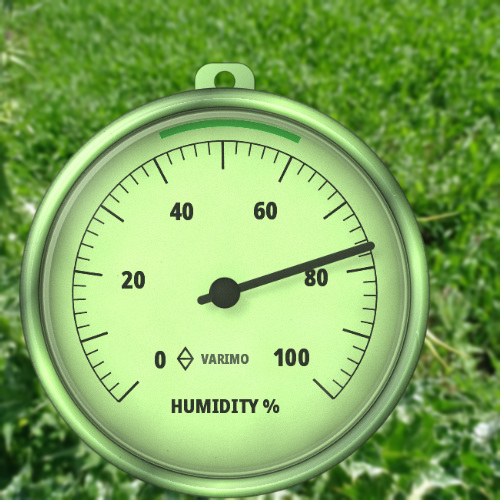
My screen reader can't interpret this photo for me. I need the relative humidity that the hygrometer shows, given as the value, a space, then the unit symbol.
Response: 77 %
